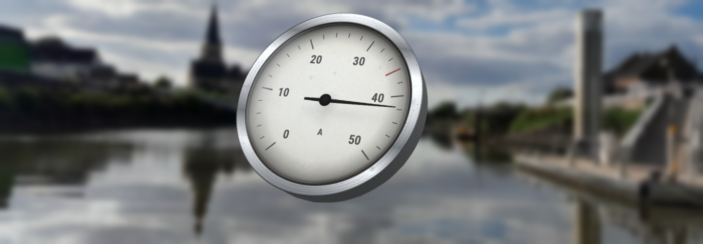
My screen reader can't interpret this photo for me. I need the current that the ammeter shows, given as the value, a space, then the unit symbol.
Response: 42 A
